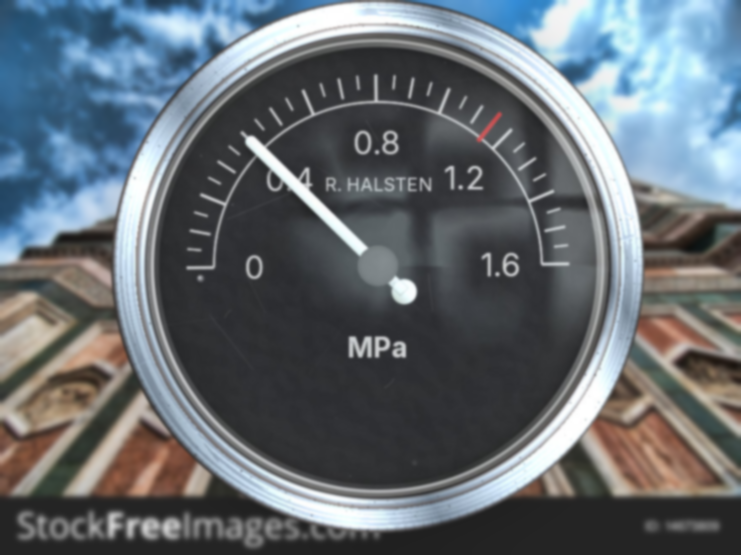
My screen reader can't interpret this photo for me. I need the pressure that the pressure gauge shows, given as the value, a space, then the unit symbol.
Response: 0.4 MPa
